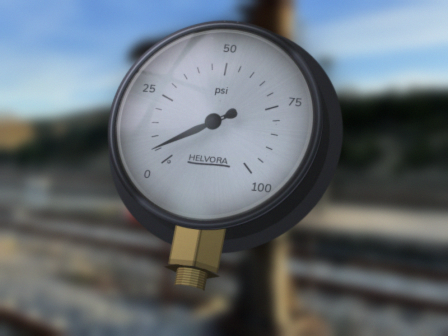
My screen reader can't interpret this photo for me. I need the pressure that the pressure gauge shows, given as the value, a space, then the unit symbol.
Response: 5 psi
